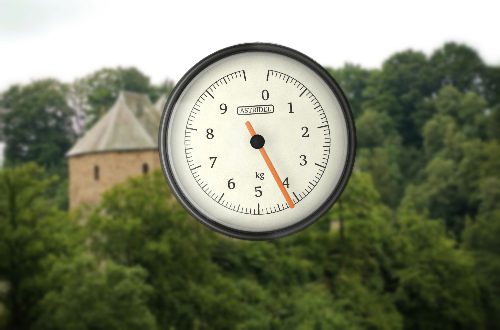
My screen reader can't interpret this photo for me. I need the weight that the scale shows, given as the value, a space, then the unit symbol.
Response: 4.2 kg
